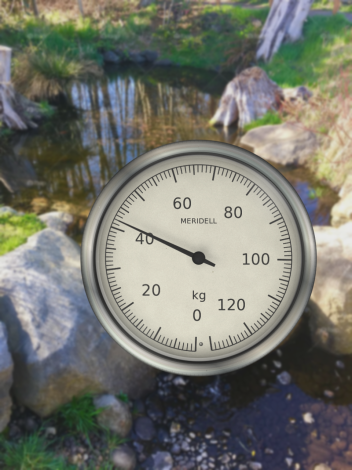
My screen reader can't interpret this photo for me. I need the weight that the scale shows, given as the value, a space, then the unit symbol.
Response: 42 kg
